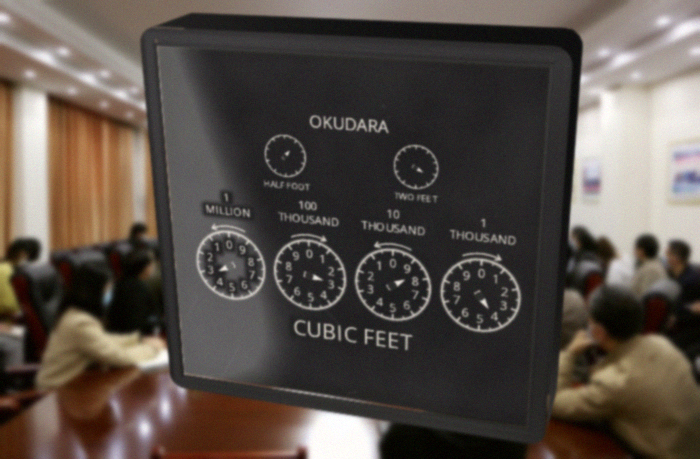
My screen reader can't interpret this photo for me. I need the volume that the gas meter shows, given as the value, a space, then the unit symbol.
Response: 328400 ft³
